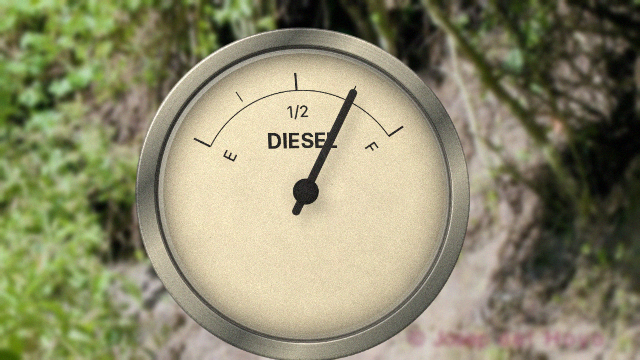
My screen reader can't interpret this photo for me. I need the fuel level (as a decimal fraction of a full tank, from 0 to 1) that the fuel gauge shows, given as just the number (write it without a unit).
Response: 0.75
